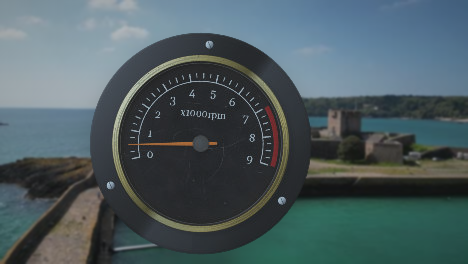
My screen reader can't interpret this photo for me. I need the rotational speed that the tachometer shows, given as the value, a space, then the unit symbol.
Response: 500 rpm
